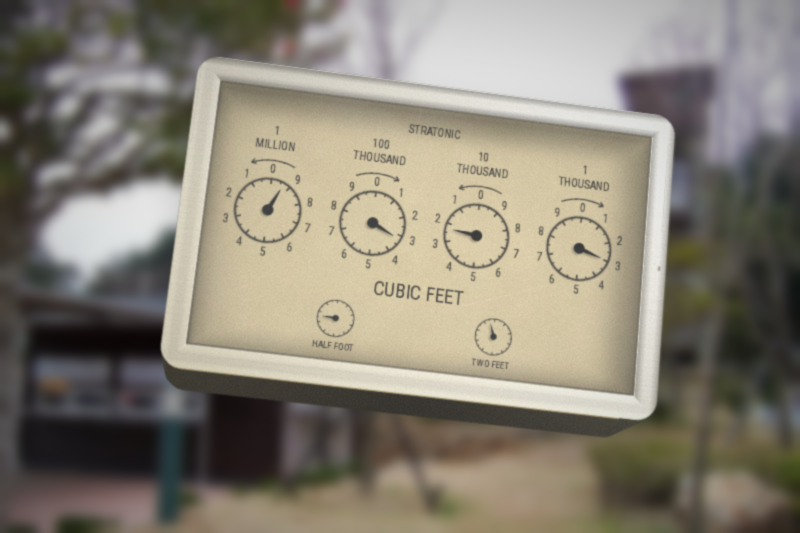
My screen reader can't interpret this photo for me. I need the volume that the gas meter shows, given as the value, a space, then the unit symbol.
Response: 932300 ft³
